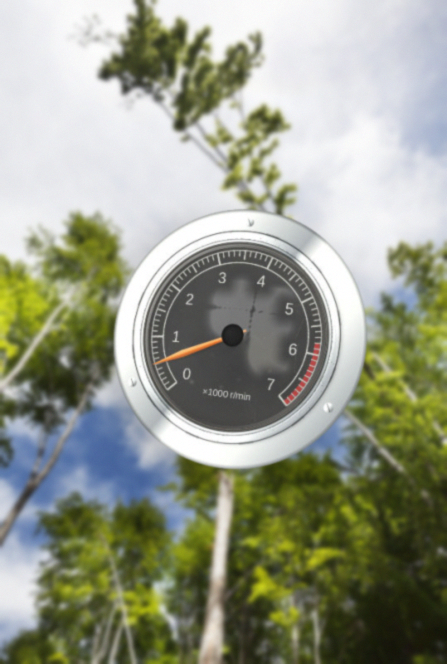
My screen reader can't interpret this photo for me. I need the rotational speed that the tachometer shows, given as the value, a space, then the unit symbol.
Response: 500 rpm
